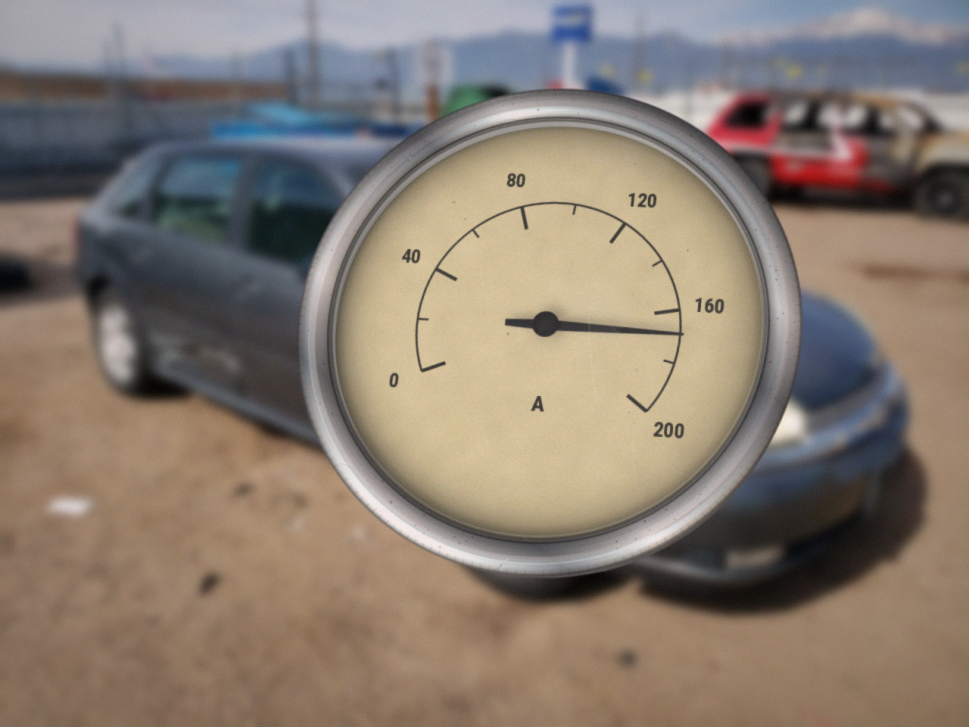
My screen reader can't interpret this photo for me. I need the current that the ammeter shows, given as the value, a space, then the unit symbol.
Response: 170 A
